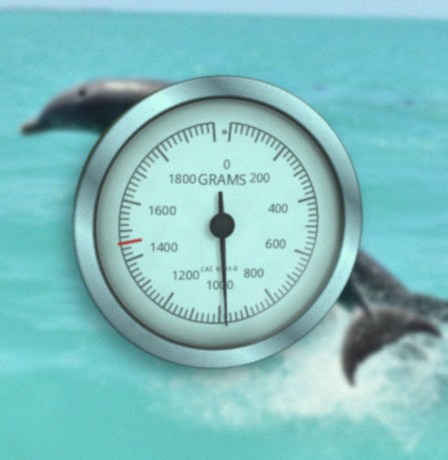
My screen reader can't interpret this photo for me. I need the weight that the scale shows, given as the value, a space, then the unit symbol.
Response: 980 g
